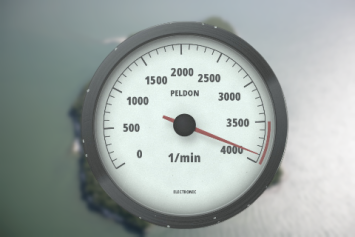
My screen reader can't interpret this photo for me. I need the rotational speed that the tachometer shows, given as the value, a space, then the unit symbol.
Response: 3900 rpm
